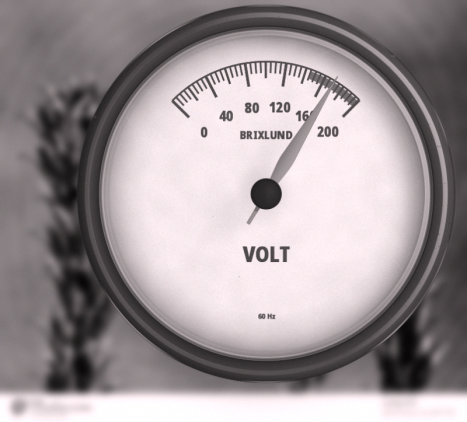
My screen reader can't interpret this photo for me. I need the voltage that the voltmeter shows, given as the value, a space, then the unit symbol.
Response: 170 V
